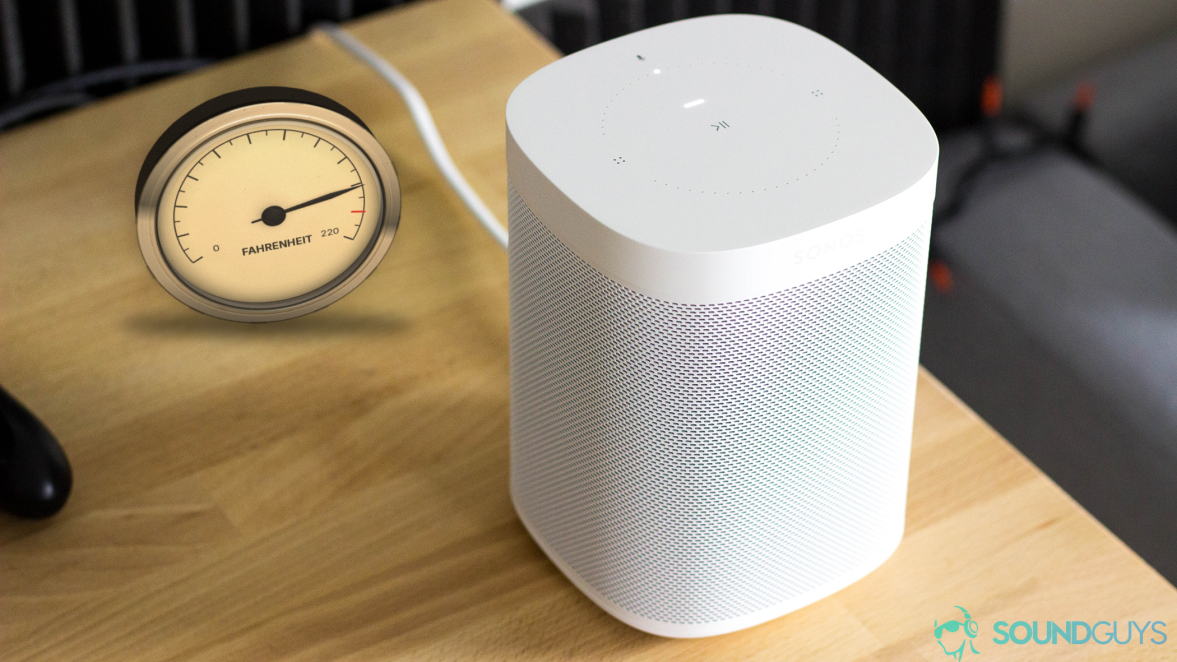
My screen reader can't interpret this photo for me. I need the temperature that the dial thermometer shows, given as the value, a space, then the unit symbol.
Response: 180 °F
